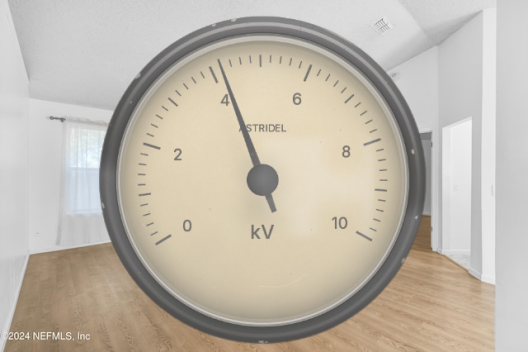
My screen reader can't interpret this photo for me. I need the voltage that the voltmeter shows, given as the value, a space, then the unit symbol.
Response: 4.2 kV
